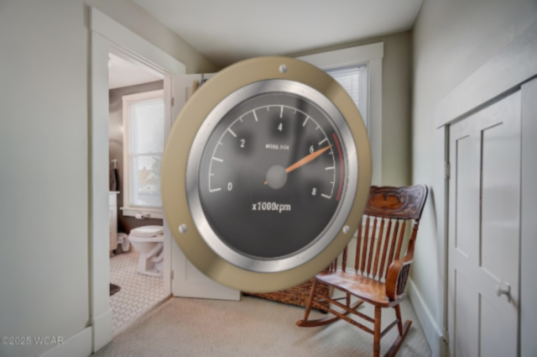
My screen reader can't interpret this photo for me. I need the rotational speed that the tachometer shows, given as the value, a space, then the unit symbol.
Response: 6250 rpm
